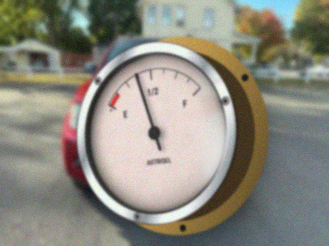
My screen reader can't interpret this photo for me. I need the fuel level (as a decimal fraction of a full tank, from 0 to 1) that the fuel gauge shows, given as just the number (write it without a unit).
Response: 0.375
